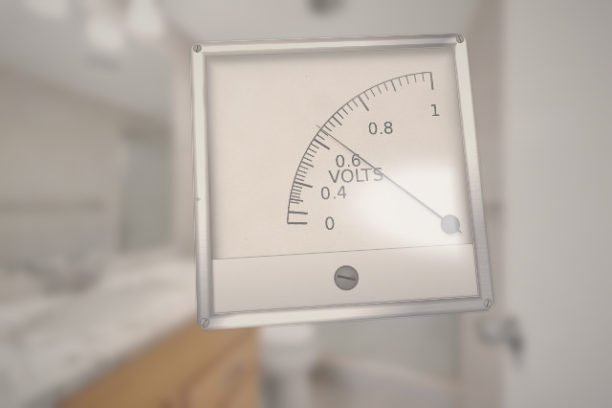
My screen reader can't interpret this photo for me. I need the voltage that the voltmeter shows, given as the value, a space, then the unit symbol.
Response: 0.64 V
